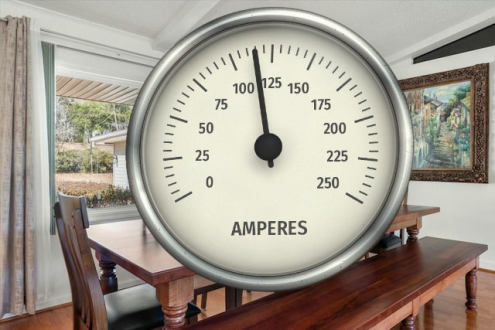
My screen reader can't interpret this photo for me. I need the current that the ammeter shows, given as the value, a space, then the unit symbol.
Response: 115 A
